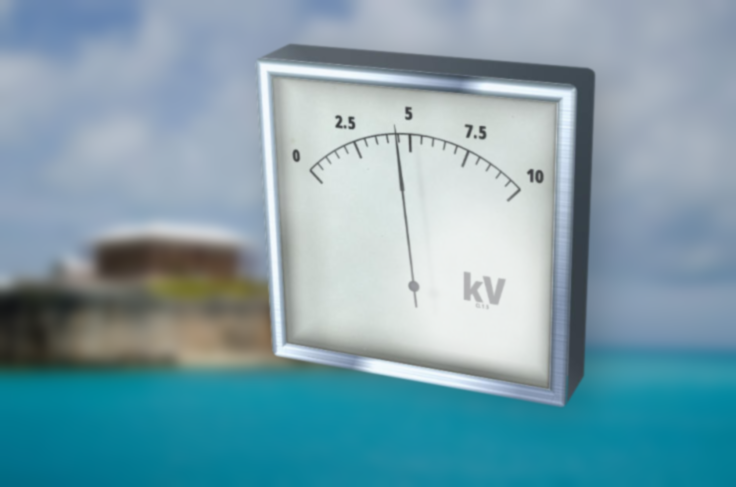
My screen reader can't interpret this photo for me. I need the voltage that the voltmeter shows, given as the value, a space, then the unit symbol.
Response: 4.5 kV
